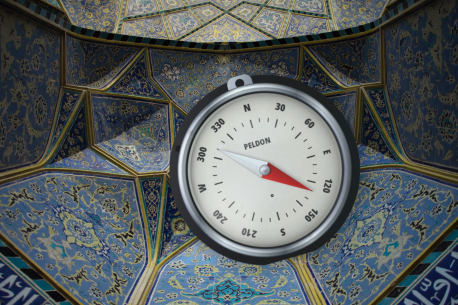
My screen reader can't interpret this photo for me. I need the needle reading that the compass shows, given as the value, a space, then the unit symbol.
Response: 130 °
